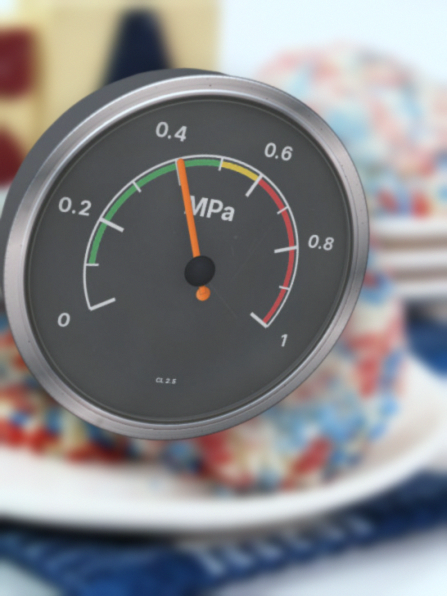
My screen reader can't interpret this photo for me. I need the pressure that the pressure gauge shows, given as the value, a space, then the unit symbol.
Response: 0.4 MPa
